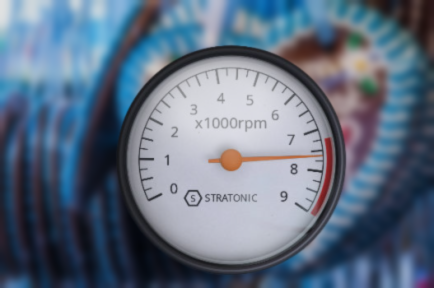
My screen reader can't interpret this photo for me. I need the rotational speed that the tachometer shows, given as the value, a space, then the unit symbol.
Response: 7625 rpm
